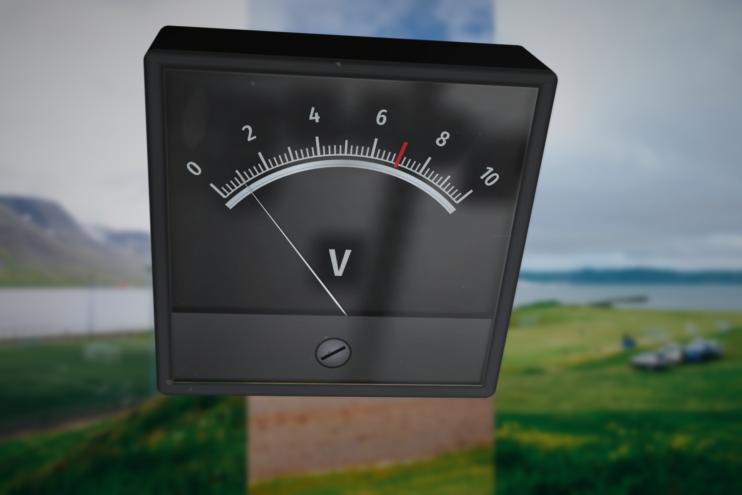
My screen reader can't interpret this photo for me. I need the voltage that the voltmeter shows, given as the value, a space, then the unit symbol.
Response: 1 V
